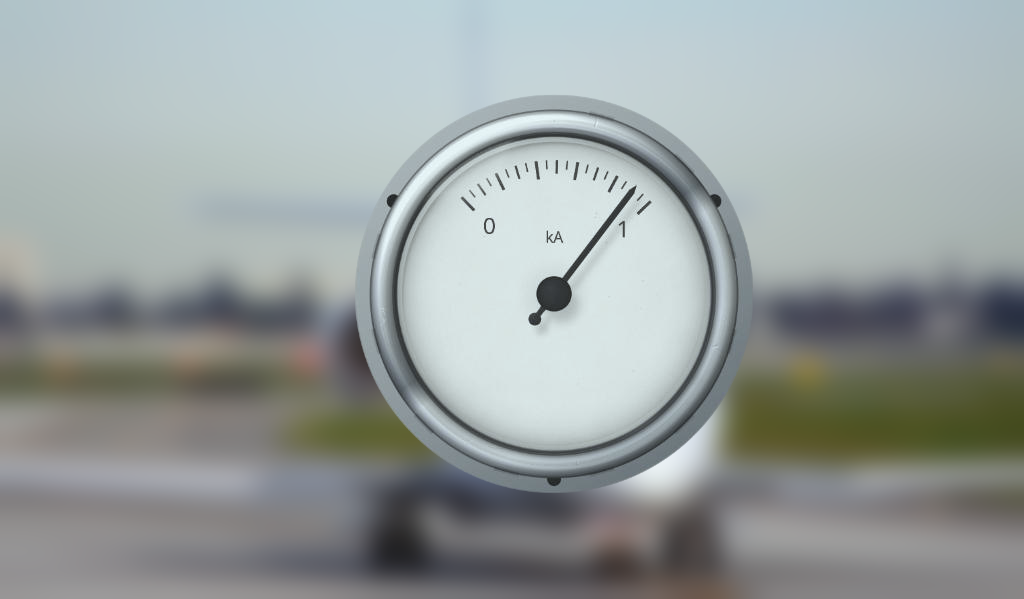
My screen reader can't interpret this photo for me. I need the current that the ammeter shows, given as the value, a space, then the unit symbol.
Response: 0.9 kA
